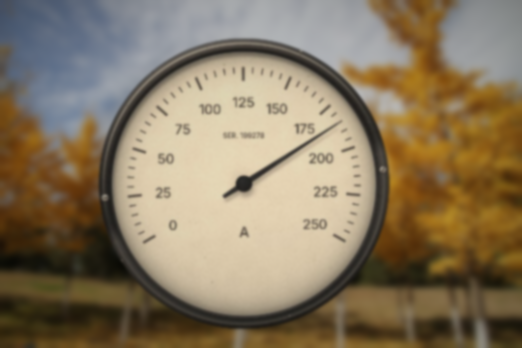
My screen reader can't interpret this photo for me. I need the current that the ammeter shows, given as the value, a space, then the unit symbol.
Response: 185 A
